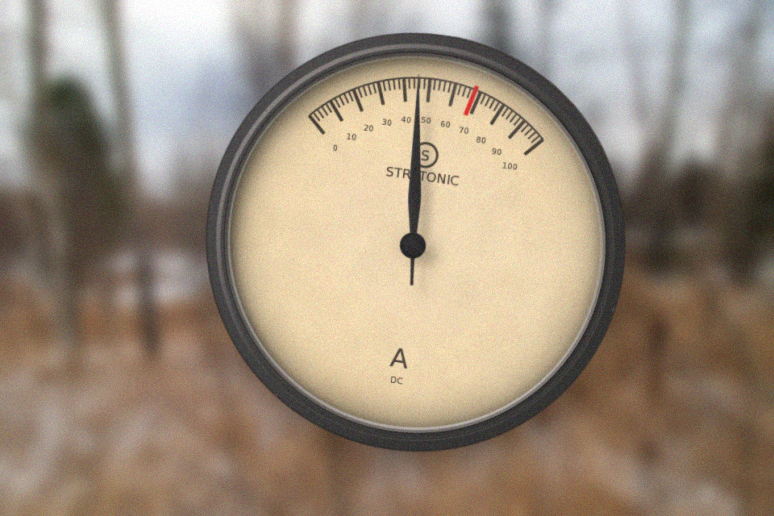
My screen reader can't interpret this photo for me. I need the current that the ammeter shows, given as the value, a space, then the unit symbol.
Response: 46 A
